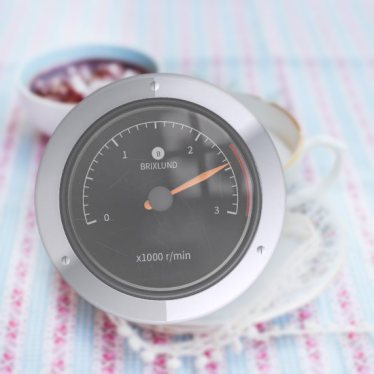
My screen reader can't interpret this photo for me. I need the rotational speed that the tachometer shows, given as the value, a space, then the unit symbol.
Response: 2450 rpm
